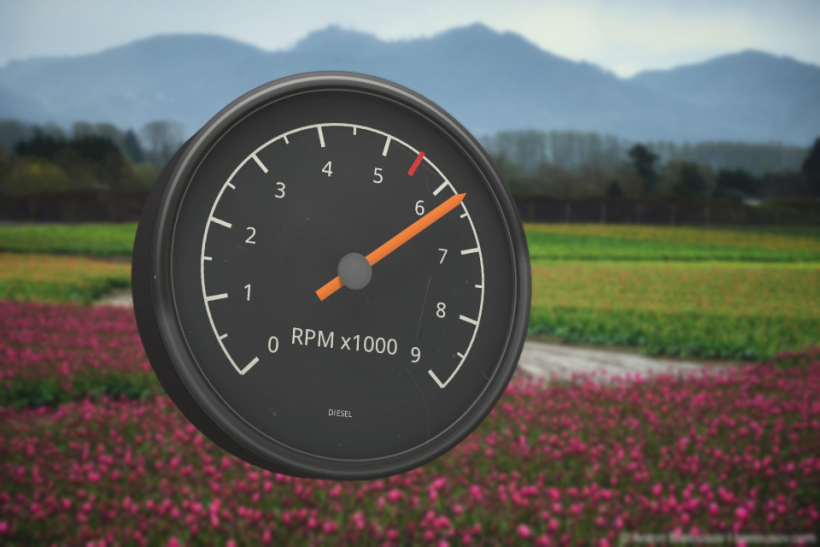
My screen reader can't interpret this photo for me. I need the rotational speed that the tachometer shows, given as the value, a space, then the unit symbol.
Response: 6250 rpm
